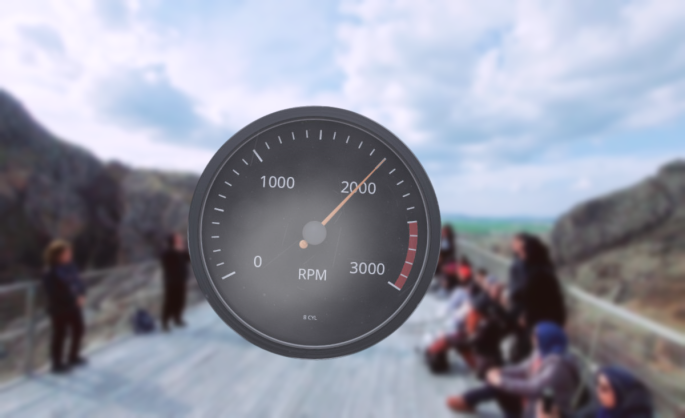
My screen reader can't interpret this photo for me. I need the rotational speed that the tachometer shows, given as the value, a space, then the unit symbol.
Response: 2000 rpm
